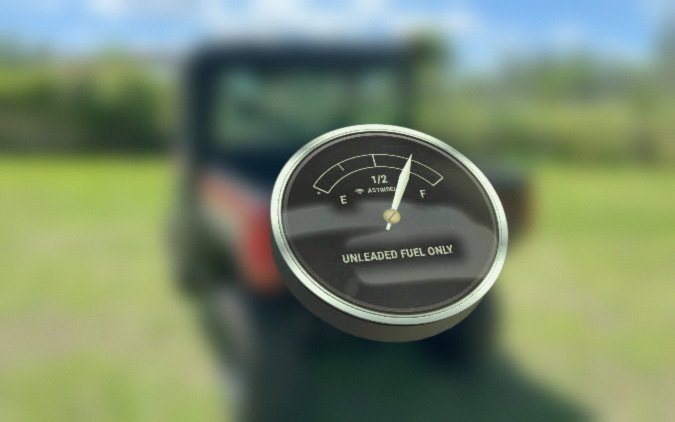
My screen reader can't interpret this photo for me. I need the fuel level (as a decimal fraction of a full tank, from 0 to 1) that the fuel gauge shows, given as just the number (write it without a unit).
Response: 0.75
